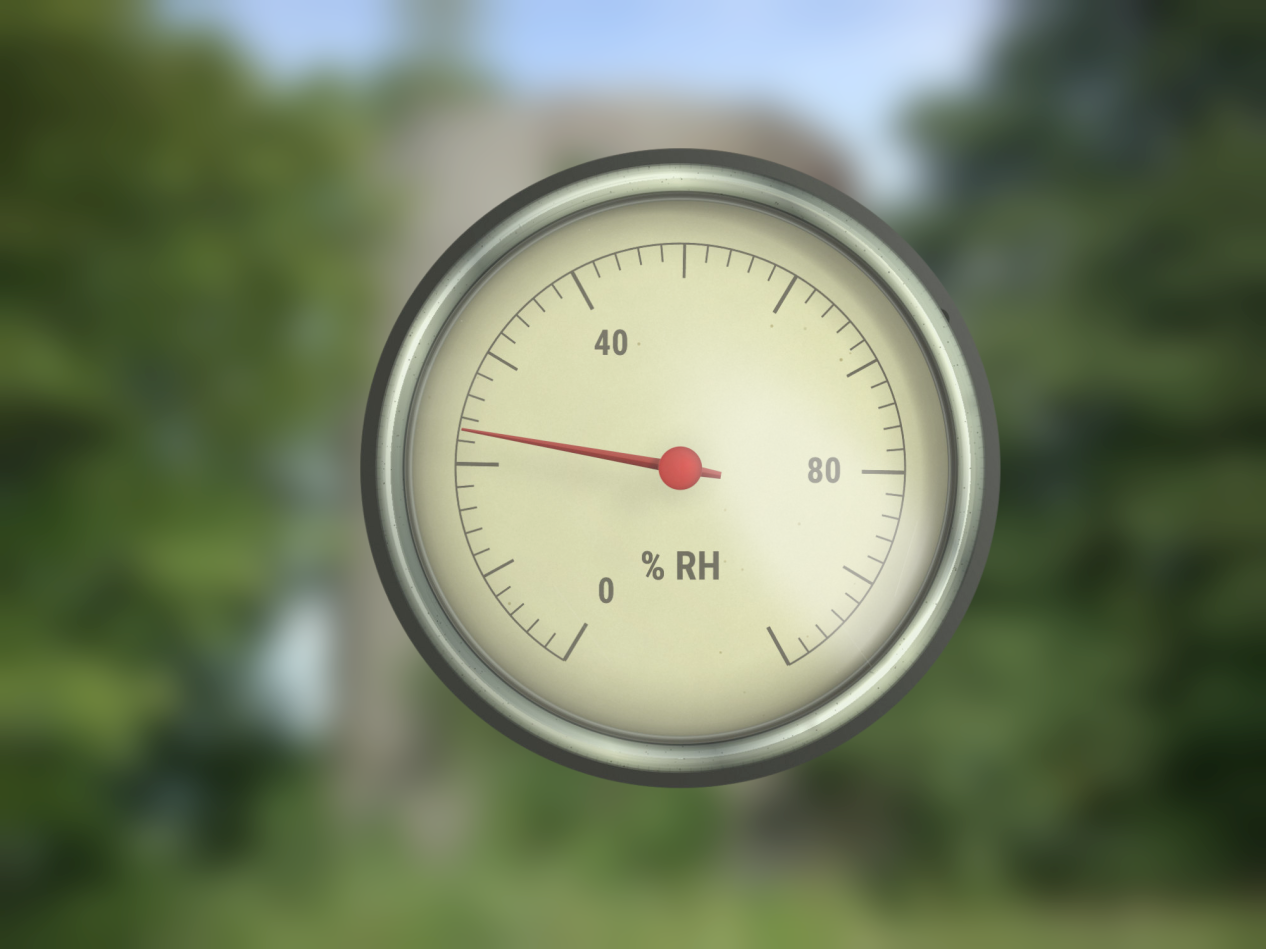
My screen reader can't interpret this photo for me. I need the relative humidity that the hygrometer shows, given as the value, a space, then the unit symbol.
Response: 23 %
